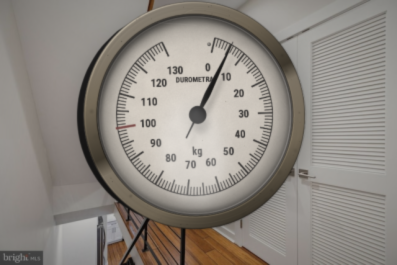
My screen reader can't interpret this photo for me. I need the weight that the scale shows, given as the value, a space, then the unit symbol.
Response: 5 kg
